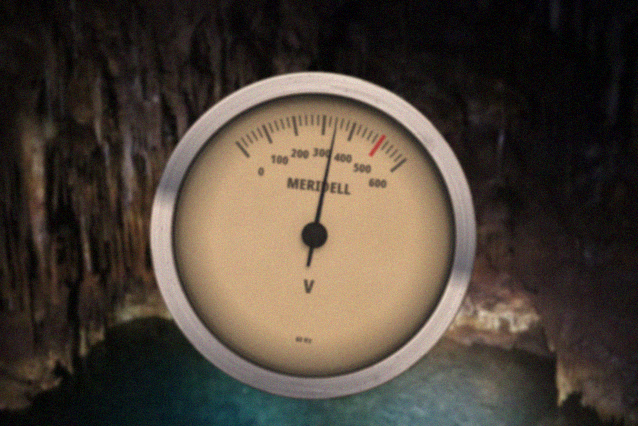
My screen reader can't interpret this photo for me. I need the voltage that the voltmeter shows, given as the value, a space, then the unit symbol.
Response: 340 V
